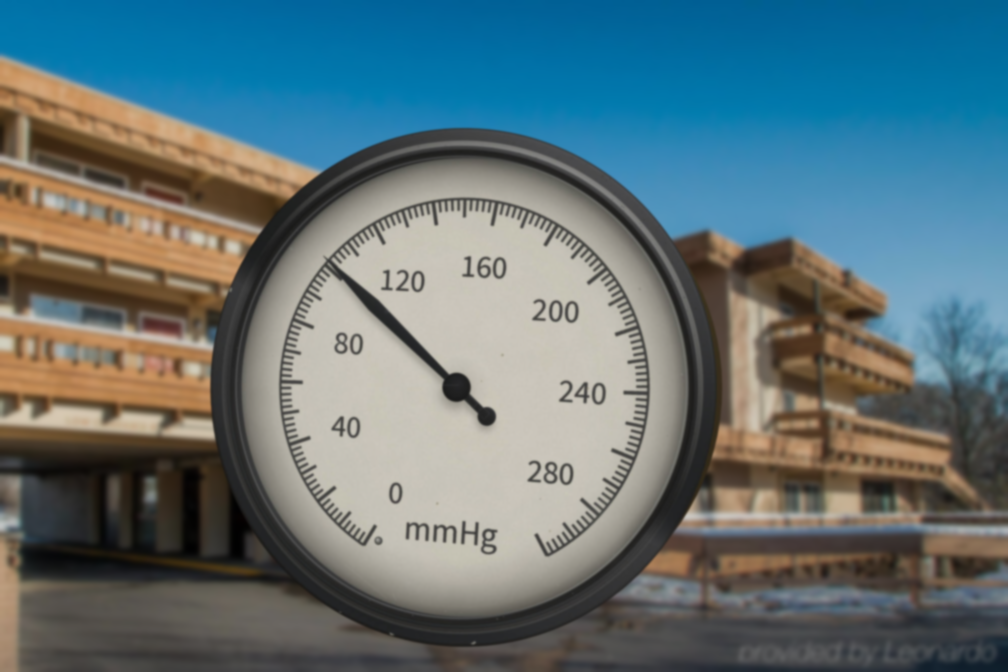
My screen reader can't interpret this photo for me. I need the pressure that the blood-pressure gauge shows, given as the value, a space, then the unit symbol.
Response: 102 mmHg
